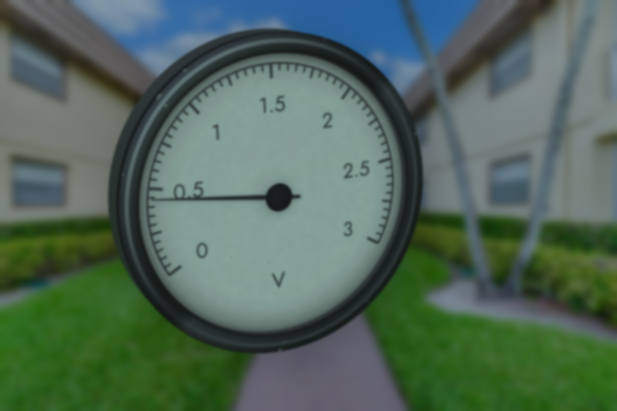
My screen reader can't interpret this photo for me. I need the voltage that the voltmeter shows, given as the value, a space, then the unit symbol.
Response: 0.45 V
